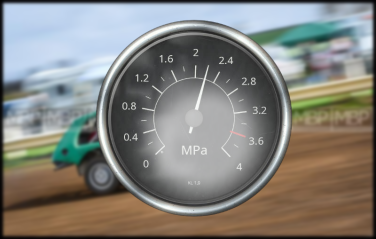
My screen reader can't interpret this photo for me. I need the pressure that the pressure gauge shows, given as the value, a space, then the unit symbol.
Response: 2.2 MPa
